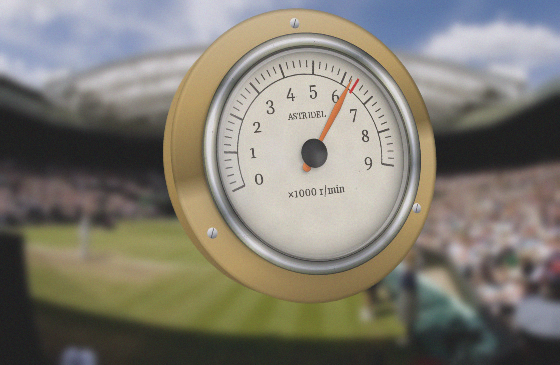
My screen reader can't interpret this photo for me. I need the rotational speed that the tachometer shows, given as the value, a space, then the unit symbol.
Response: 6200 rpm
